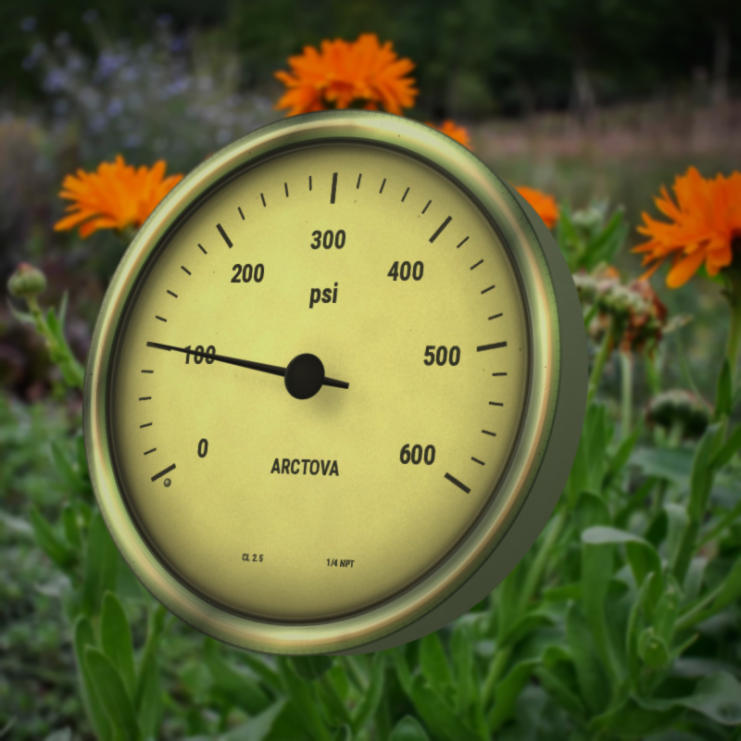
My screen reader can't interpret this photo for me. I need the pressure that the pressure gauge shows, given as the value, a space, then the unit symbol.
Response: 100 psi
